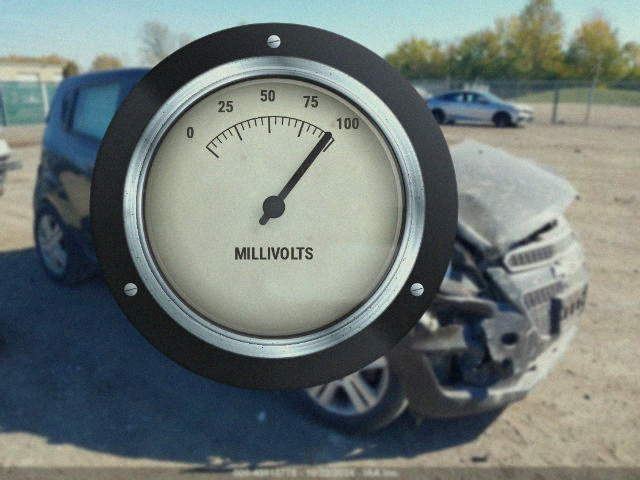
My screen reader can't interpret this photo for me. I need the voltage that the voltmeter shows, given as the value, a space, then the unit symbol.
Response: 95 mV
